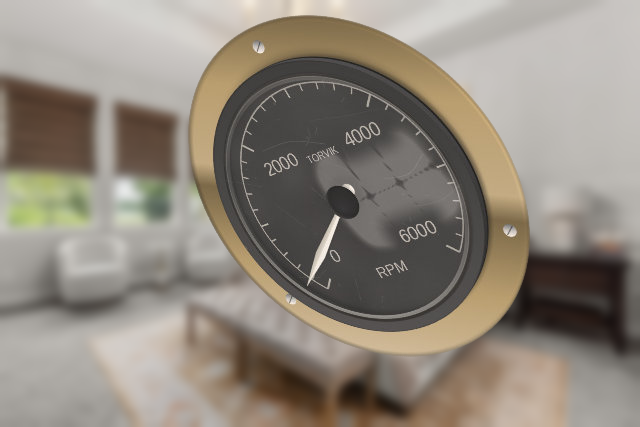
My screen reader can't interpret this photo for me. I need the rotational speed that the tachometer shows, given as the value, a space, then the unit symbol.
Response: 200 rpm
